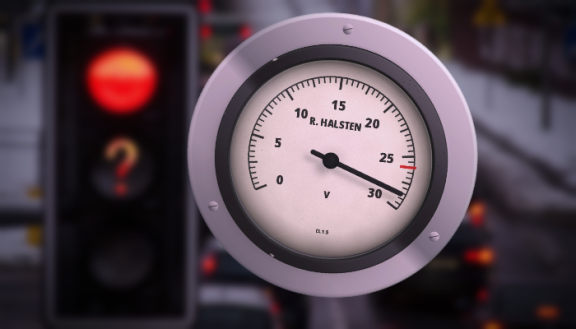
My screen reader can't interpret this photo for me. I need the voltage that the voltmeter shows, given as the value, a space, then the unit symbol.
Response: 28.5 V
